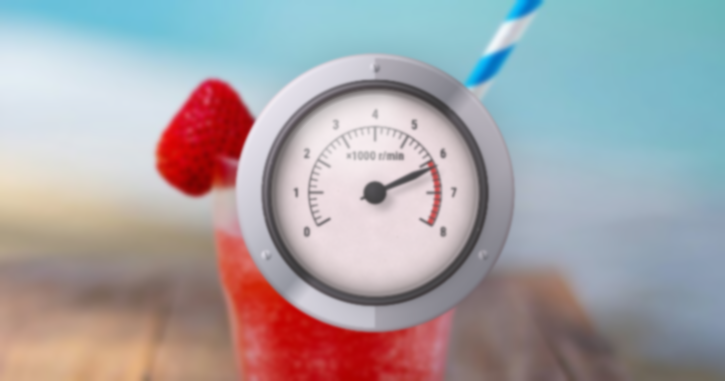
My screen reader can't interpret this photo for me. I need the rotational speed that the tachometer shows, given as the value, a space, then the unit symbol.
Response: 6200 rpm
